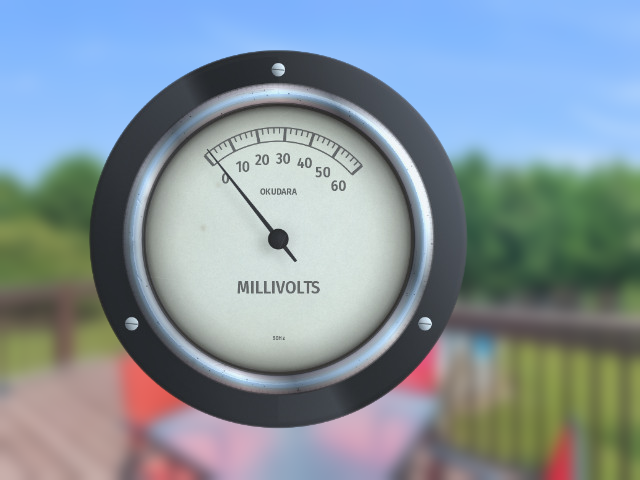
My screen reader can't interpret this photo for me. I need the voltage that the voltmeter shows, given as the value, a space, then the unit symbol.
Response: 2 mV
